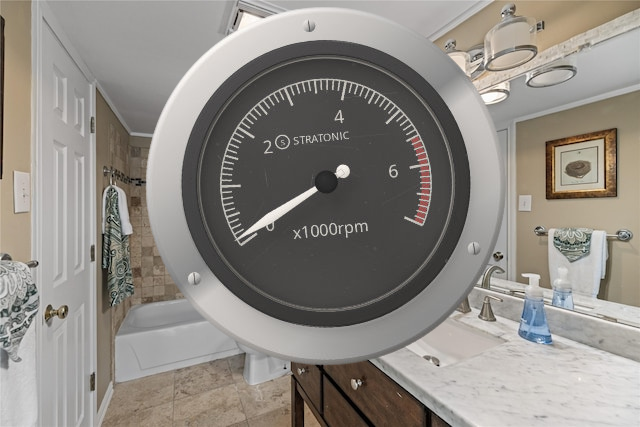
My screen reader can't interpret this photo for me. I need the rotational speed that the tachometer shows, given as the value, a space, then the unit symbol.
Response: 100 rpm
